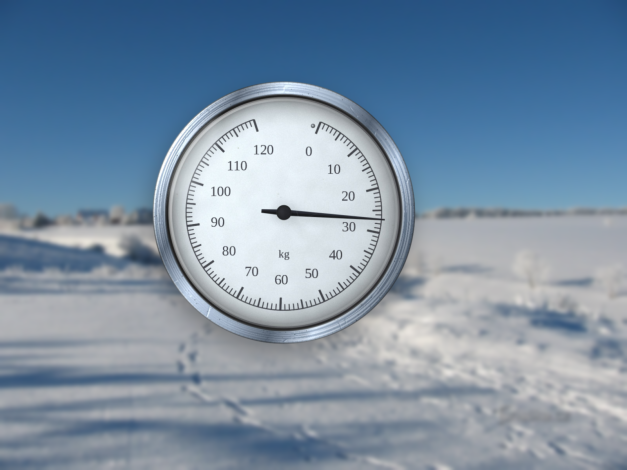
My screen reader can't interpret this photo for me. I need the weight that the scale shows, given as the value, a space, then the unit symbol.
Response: 27 kg
